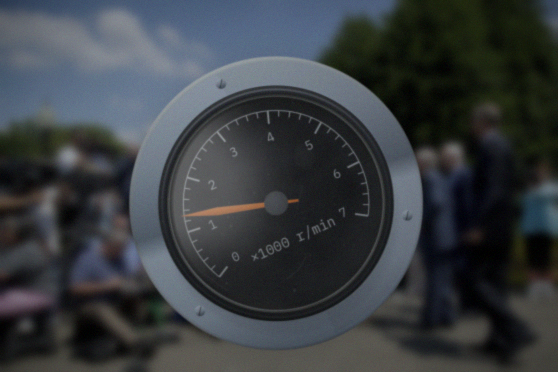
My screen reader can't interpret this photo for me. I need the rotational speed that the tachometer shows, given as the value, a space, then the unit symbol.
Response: 1300 rpm
